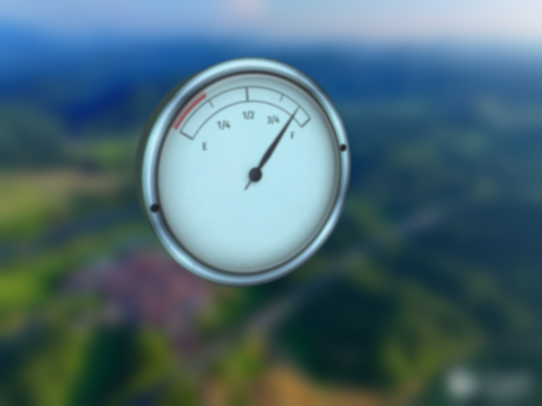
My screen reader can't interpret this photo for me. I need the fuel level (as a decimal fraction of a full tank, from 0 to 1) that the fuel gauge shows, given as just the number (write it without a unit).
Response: 0.875
